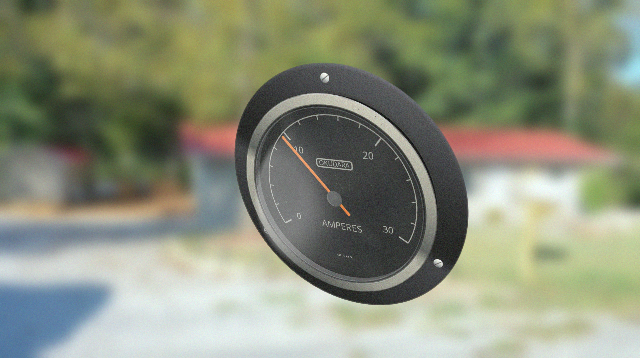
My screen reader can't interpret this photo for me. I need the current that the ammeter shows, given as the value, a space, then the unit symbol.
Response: 10 A
